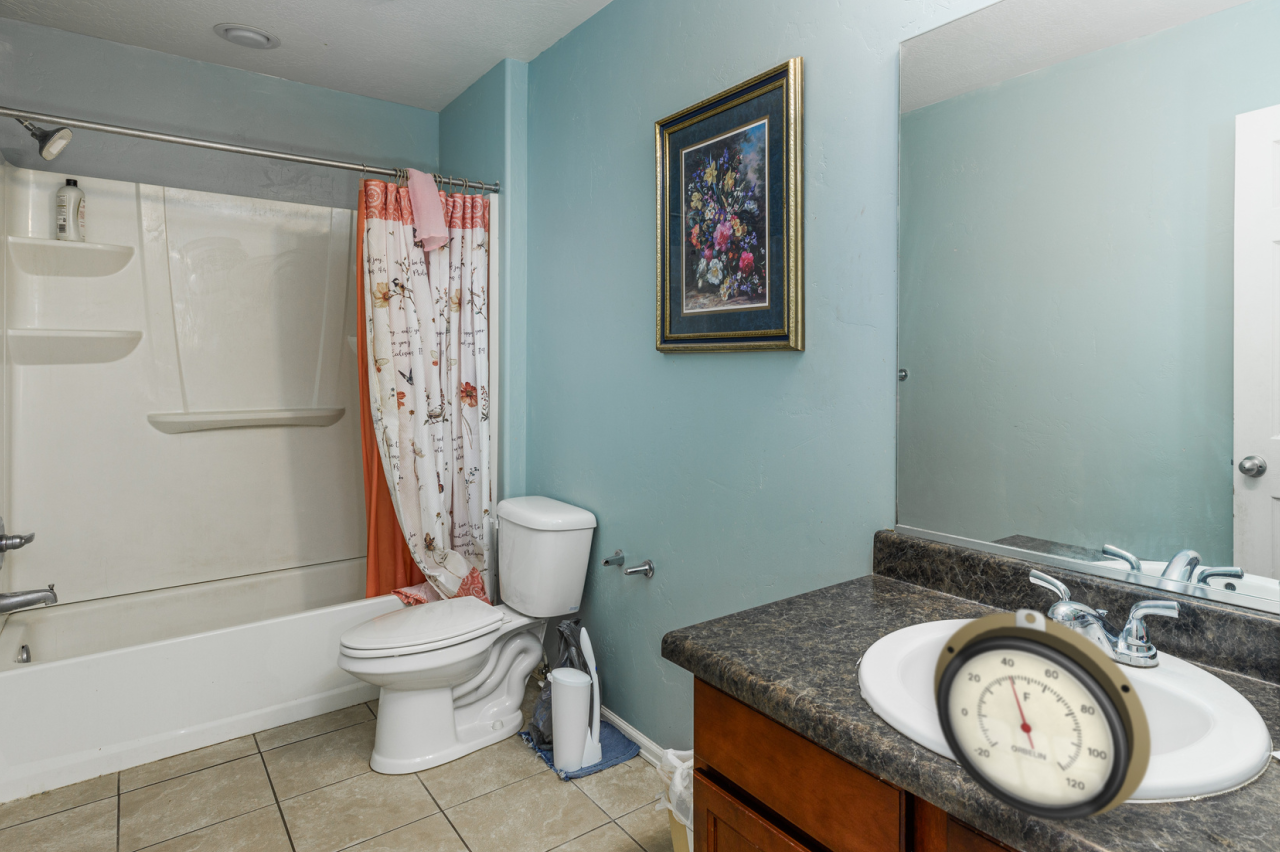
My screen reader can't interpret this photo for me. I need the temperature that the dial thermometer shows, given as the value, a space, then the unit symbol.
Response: 40 °F
